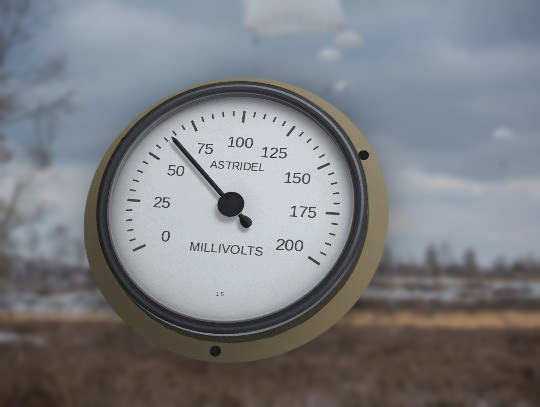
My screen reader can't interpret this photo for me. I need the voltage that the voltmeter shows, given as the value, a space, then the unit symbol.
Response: 62.5 mV
